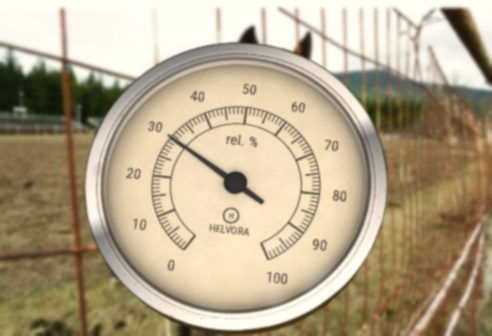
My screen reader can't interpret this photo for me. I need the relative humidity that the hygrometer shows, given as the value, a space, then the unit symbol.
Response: 30 %
